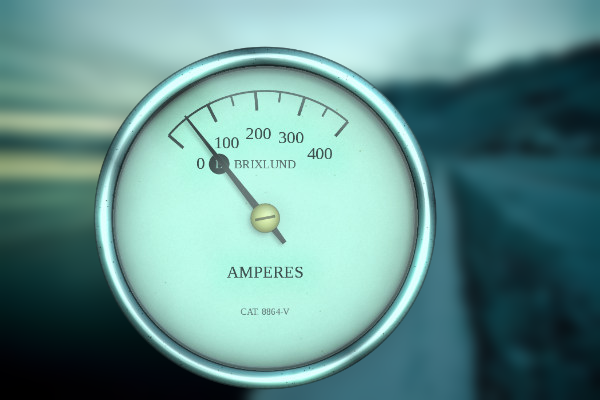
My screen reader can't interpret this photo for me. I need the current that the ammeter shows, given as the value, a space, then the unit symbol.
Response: 50 A
